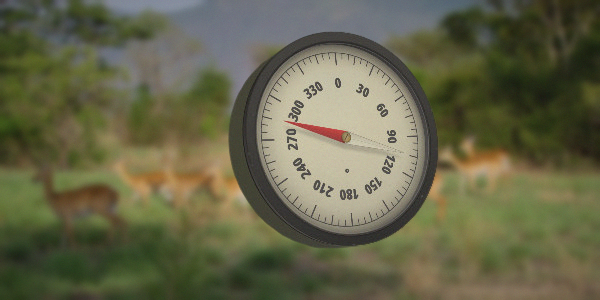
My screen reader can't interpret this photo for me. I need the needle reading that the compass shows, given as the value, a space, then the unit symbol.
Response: 285 °
